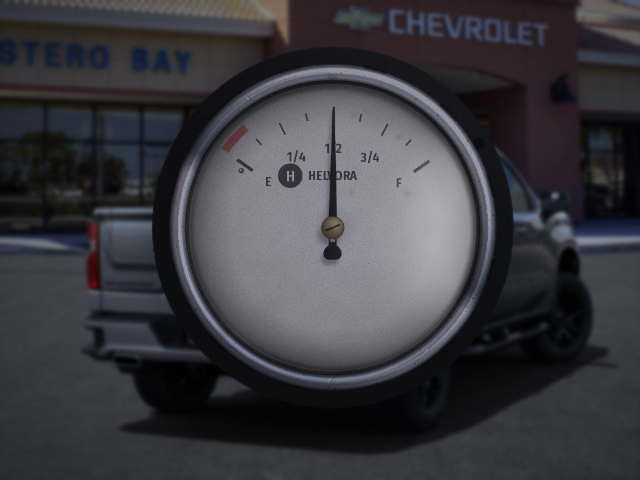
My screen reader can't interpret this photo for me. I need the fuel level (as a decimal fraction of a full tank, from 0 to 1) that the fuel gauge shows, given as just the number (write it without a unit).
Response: 0.5
